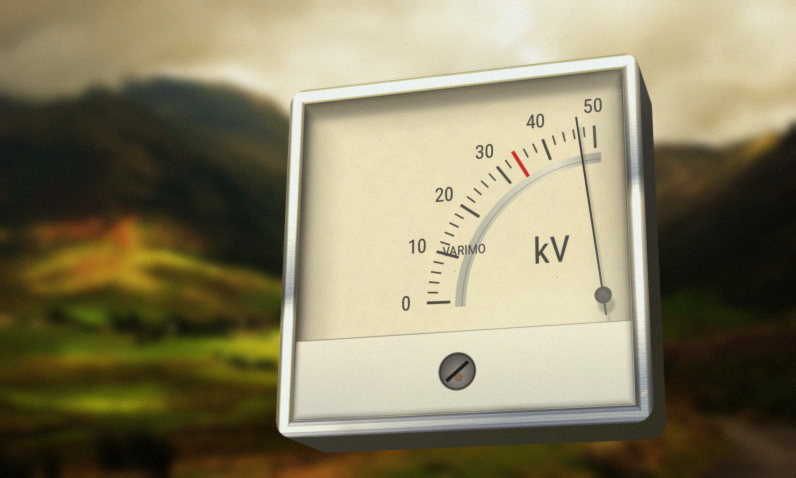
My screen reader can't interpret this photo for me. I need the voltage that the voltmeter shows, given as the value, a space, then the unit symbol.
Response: 47 kV
